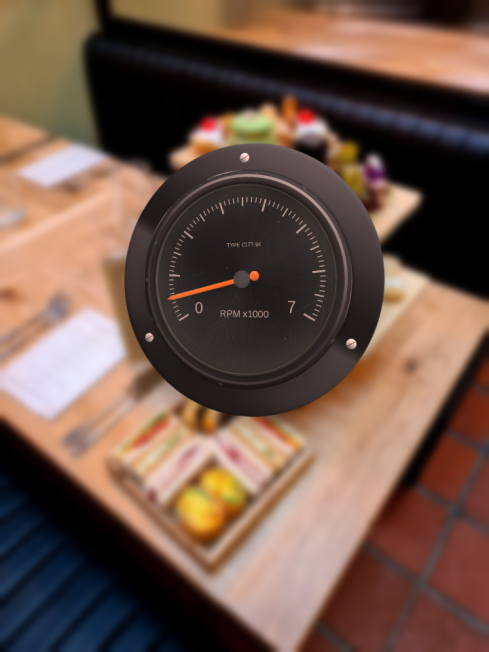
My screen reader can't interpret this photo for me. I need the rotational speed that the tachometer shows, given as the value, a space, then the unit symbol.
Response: 500 rpm
